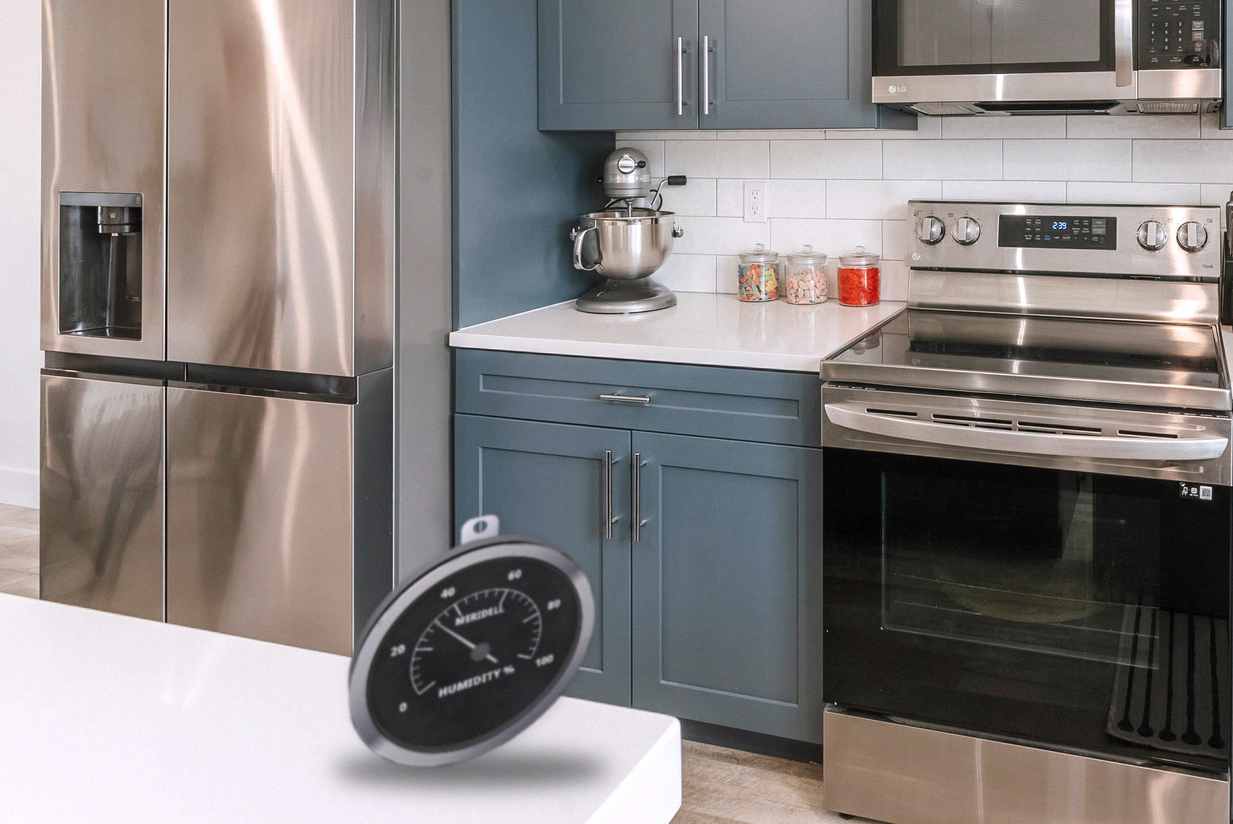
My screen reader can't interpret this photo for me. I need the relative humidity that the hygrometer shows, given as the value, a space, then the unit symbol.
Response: 32 %
